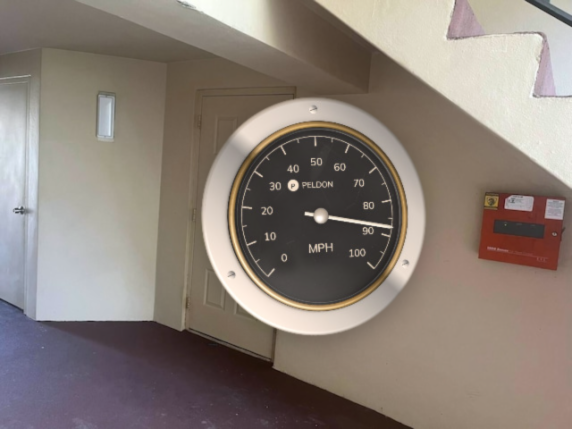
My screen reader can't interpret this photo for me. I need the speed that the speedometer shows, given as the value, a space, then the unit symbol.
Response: 87.5 mph
